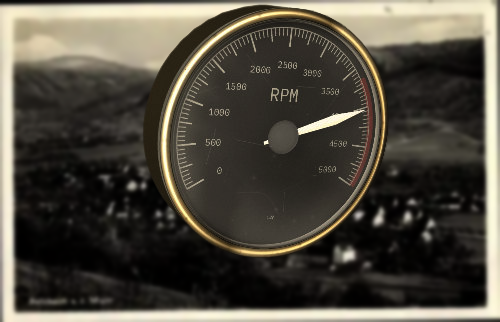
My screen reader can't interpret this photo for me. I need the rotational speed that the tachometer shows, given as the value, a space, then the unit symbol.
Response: 4000 rpm
